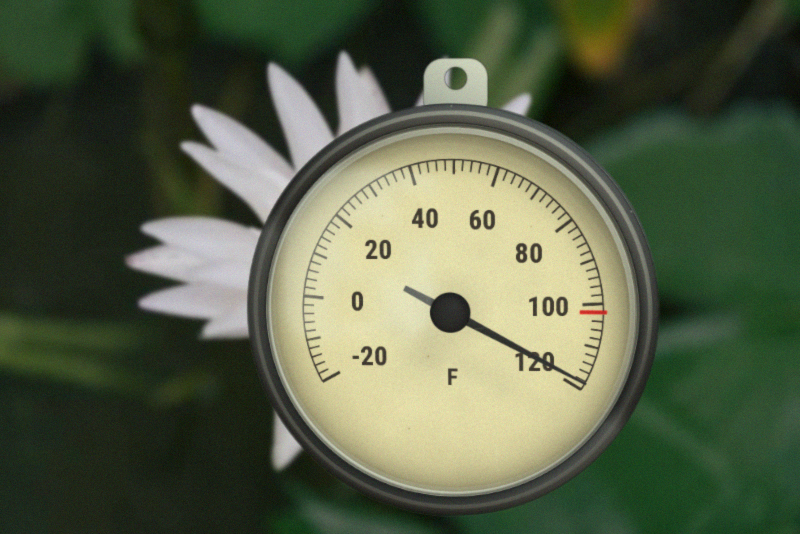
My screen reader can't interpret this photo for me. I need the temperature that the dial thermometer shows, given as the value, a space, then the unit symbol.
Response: 118 °F
